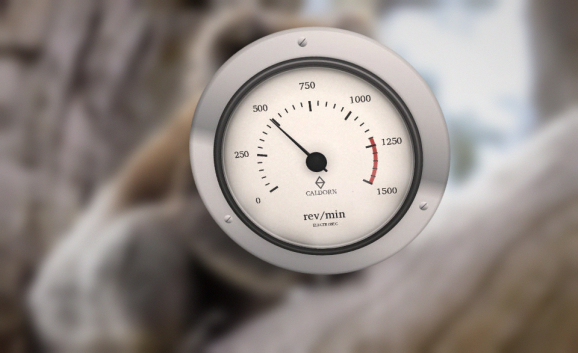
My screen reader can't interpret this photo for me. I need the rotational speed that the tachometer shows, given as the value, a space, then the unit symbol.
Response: 500 rpm
